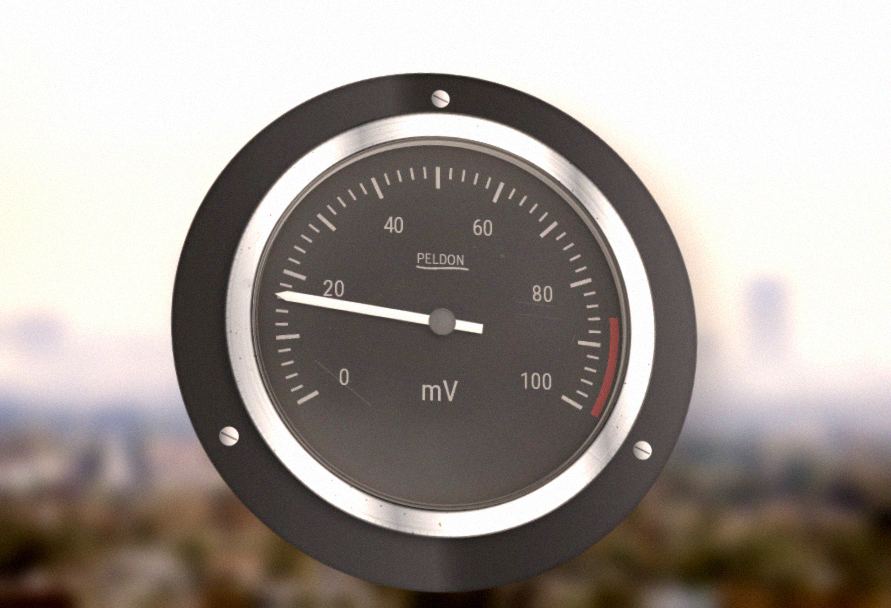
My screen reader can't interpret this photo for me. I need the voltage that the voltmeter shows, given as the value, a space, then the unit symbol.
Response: 16 mV
